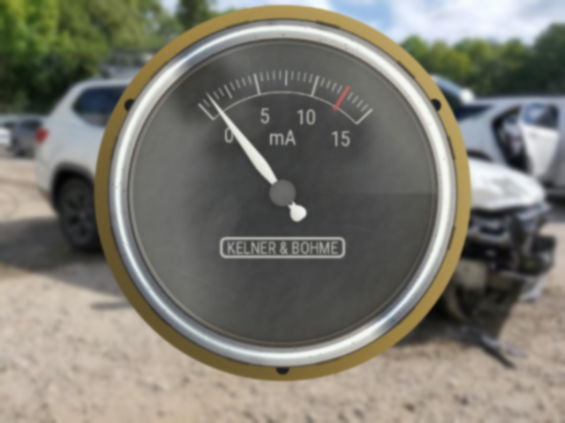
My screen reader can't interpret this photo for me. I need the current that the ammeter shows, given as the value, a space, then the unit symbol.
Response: 1 mA
